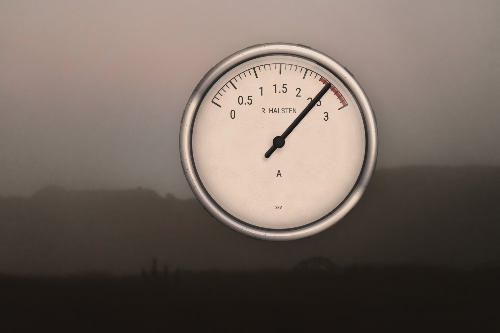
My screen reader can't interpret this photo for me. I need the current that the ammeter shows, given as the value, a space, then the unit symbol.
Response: 2.5 A
